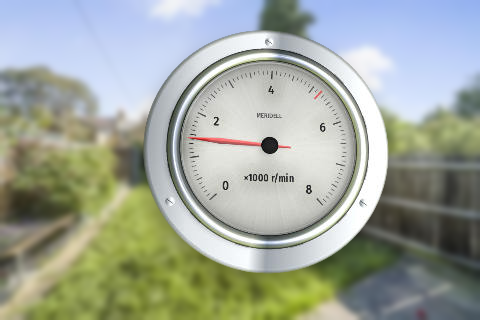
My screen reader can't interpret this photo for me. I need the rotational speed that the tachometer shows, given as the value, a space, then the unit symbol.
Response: 1400 rpm
